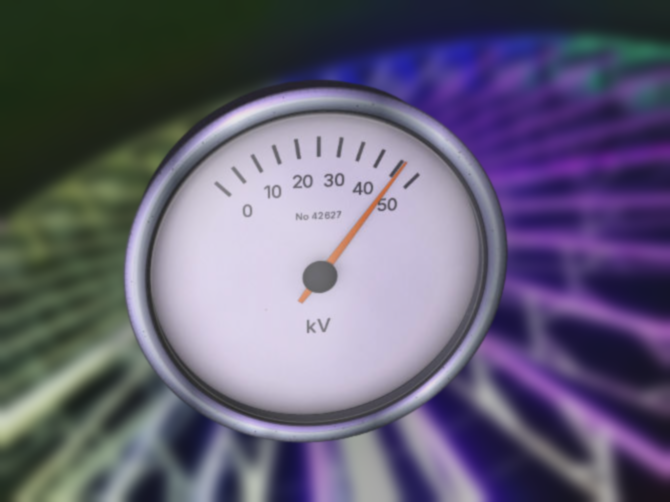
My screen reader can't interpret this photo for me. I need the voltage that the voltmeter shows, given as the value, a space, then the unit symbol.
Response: 45 kV
